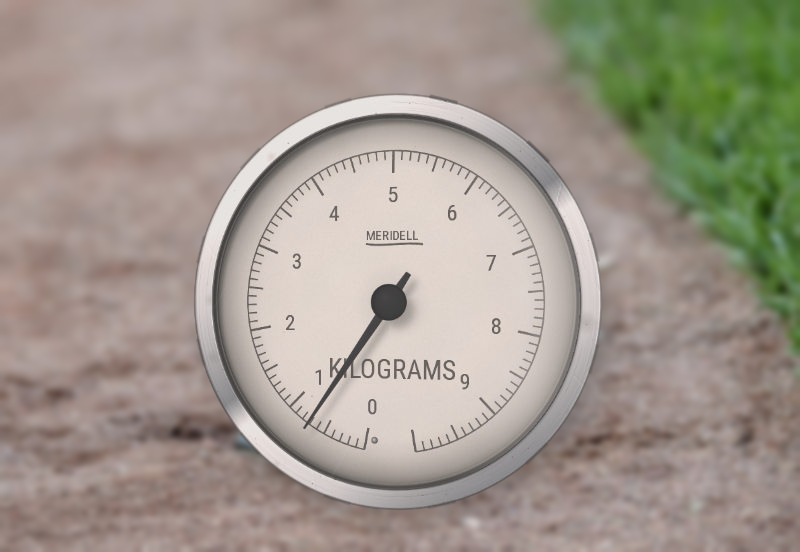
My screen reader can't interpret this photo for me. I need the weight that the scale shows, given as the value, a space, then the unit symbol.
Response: 0.7 kg
